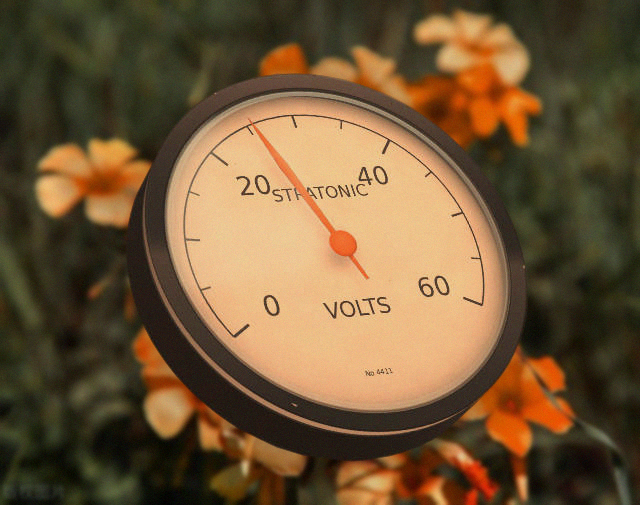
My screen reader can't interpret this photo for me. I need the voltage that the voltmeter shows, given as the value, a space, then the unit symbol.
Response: 25 V
